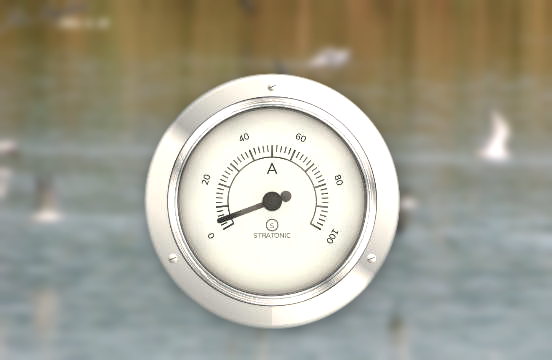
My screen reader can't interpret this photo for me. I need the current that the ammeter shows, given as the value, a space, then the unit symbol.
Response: 4 A
